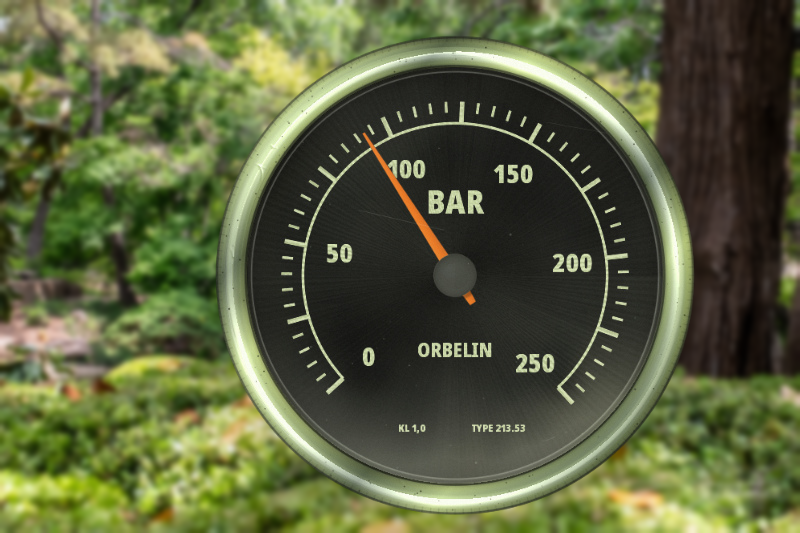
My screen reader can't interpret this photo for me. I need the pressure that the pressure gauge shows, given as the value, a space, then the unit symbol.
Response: 92.5 bar
